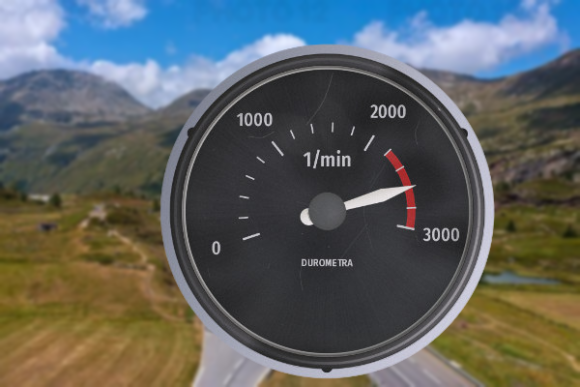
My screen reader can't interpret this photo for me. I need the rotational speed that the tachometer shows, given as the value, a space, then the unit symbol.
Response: 2600 rpm
